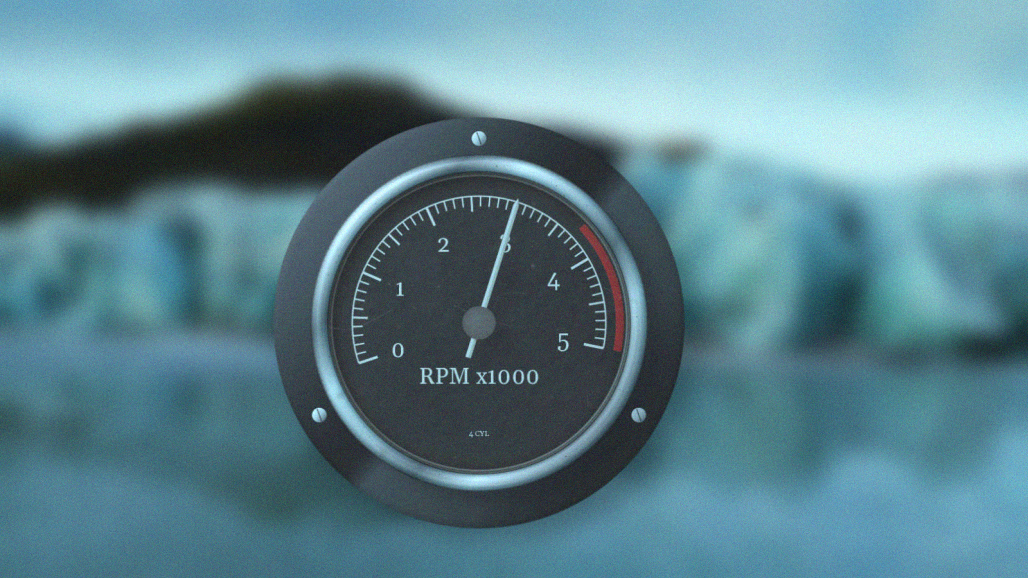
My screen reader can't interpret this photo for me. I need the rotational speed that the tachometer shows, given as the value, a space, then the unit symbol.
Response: 3000 rpm
